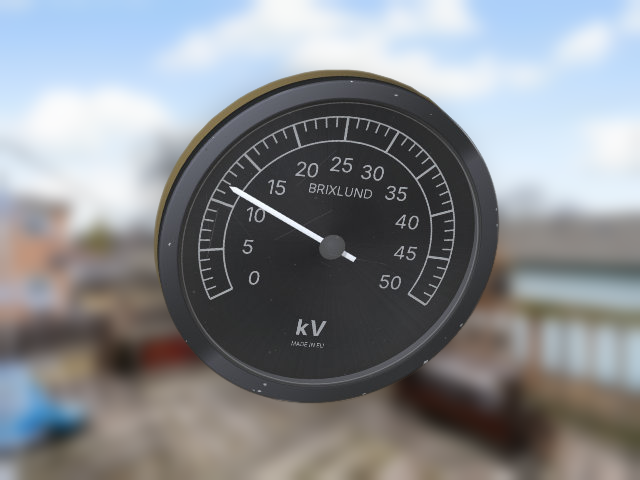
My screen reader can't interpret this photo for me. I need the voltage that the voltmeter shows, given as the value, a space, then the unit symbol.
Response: 12 kV
